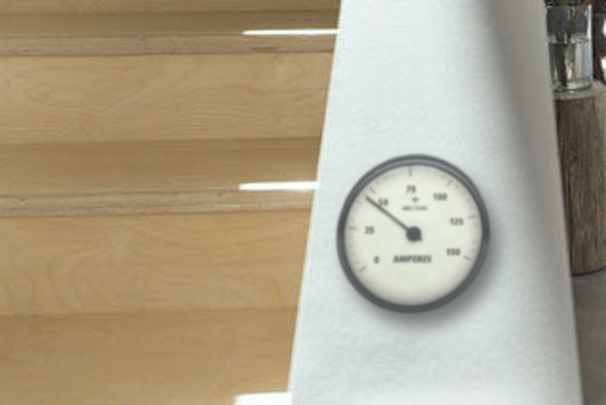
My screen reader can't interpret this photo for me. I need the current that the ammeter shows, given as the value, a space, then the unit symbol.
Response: 45 A
